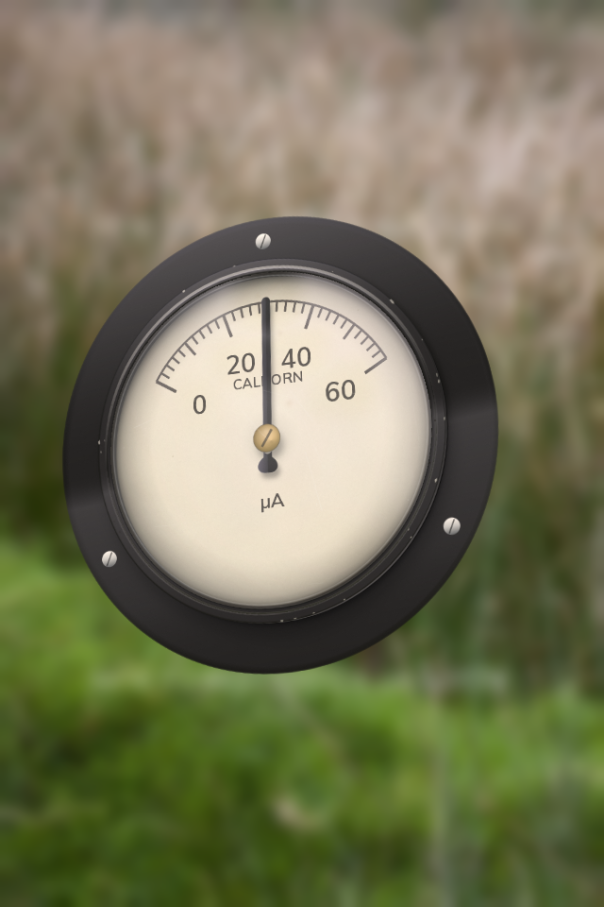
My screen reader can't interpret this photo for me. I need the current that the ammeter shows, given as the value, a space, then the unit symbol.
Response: 30 µA
